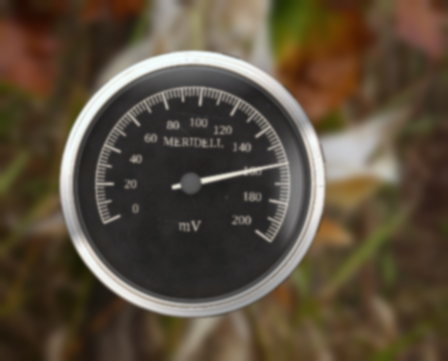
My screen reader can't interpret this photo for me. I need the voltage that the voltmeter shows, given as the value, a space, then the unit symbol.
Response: 160 mV
